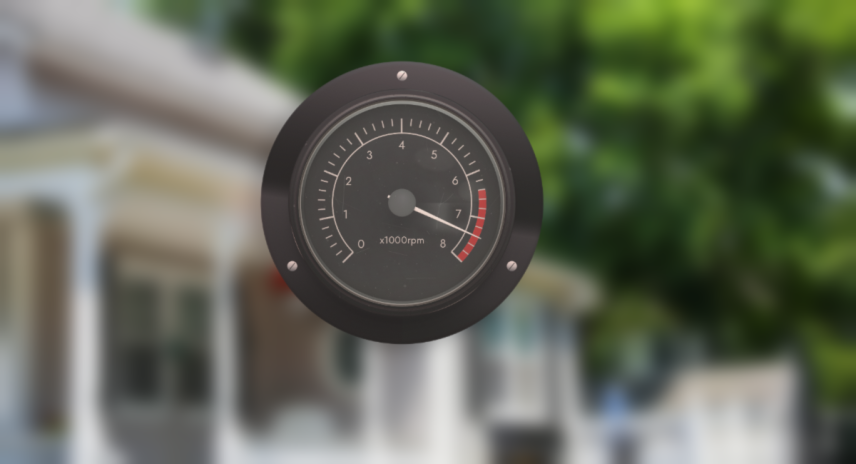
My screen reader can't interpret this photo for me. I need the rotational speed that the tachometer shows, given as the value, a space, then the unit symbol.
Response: 7400 rpm
